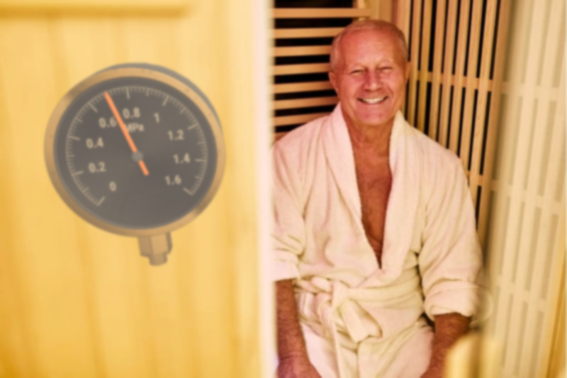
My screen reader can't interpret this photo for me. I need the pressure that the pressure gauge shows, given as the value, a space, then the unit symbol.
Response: 0.7 MPa
